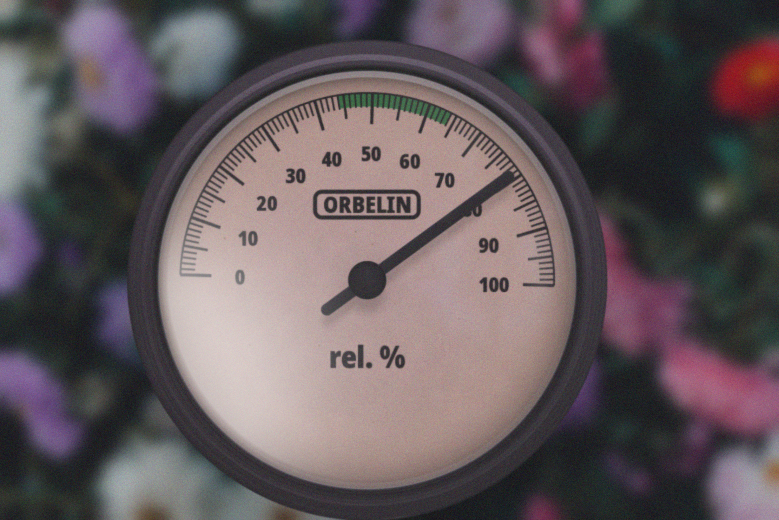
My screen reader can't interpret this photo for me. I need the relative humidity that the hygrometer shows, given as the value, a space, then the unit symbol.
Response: 79 %
